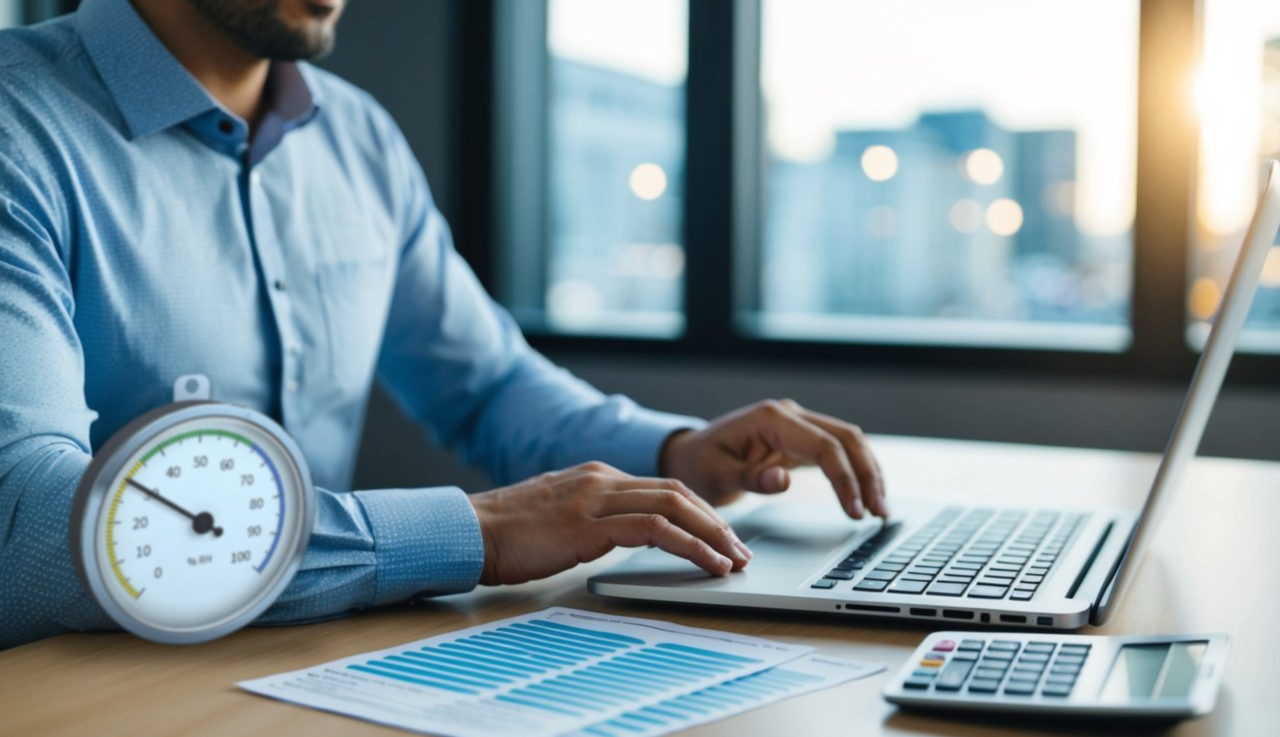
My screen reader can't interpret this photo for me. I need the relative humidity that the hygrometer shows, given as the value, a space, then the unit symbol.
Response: 30 %
